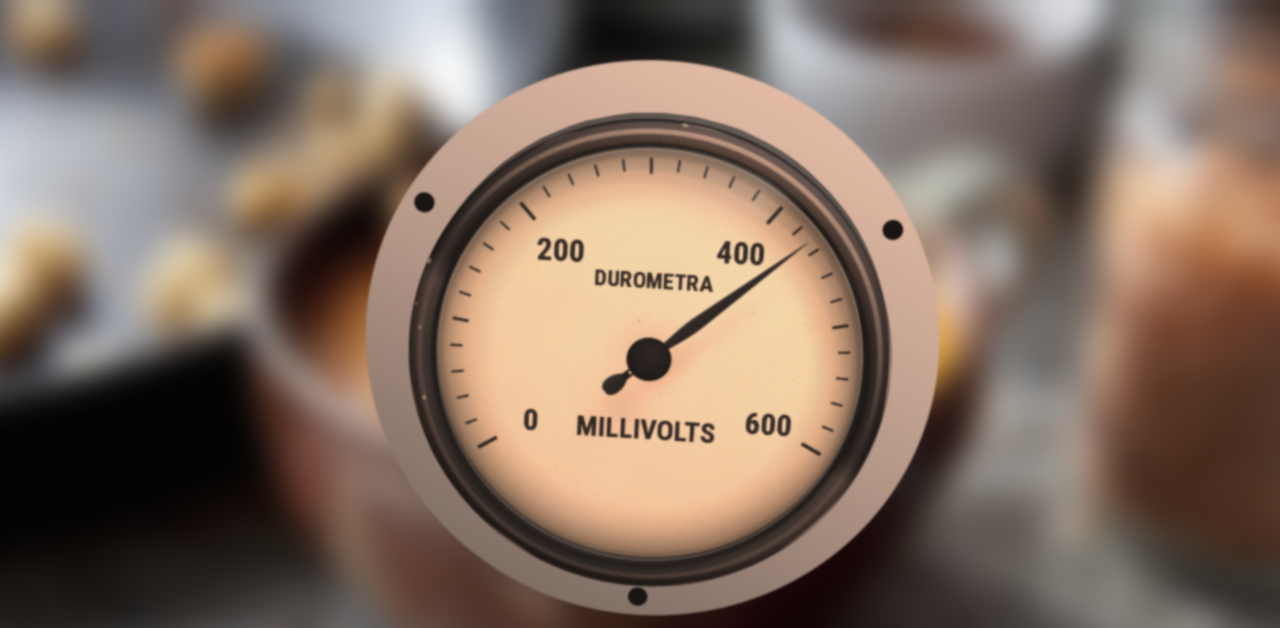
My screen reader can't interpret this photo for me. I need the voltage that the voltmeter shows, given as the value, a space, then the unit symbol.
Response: 430 mV
